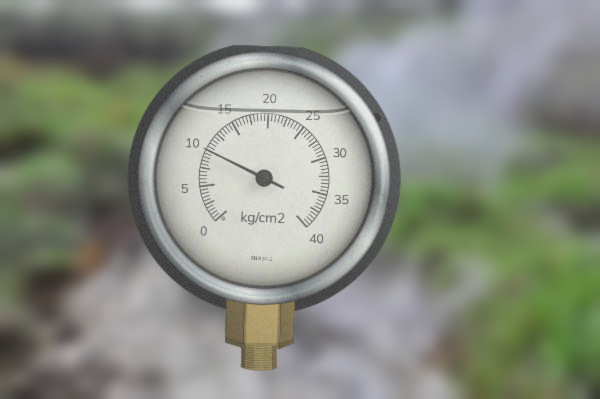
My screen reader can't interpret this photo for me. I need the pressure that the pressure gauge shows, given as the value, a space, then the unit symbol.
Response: 10 kg/cm²
